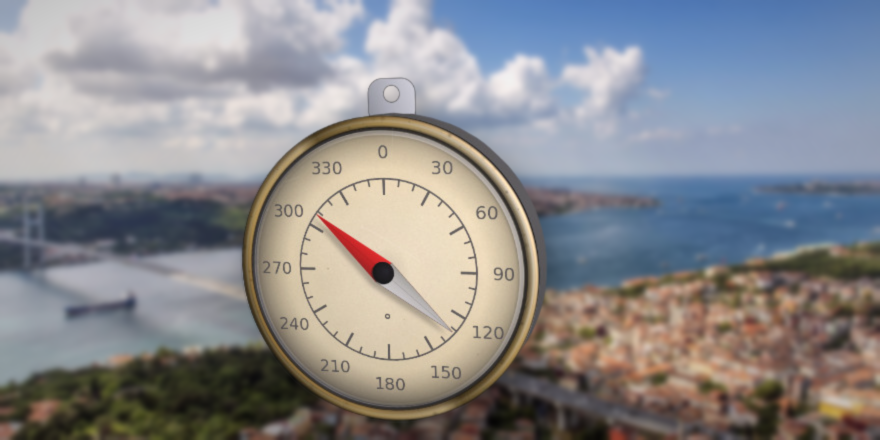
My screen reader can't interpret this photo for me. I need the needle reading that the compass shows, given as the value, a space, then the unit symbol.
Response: 310 °
